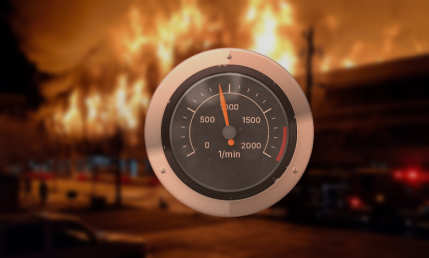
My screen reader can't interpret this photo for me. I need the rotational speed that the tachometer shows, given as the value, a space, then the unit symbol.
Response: 900 rpm
